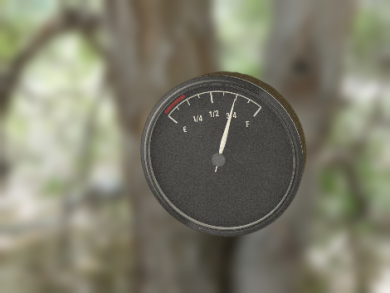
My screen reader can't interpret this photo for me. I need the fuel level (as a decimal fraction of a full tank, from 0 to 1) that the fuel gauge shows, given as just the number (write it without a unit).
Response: 0.75
